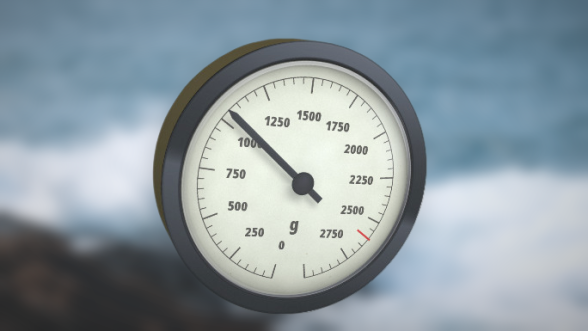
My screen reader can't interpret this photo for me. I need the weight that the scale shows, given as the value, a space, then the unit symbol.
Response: 1050 g
